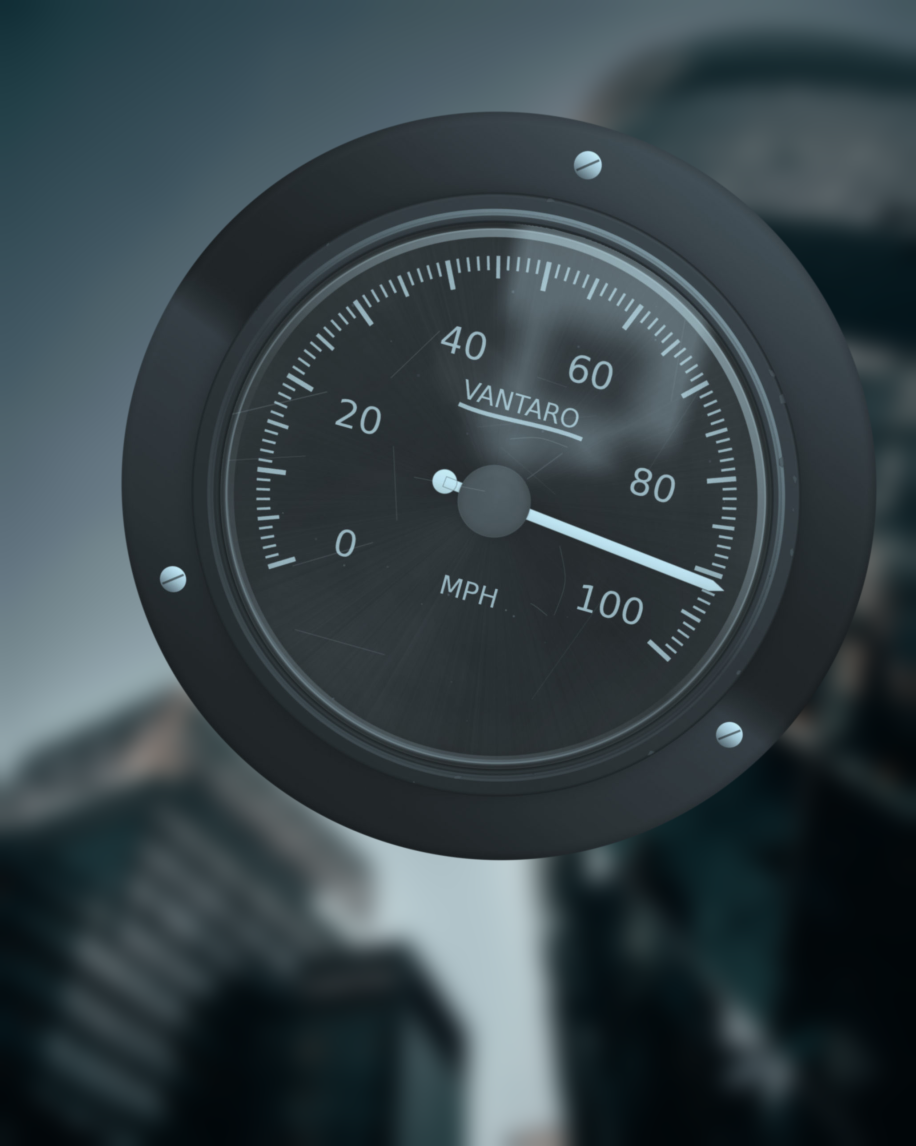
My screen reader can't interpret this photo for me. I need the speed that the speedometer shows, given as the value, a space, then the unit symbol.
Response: 91 mph
